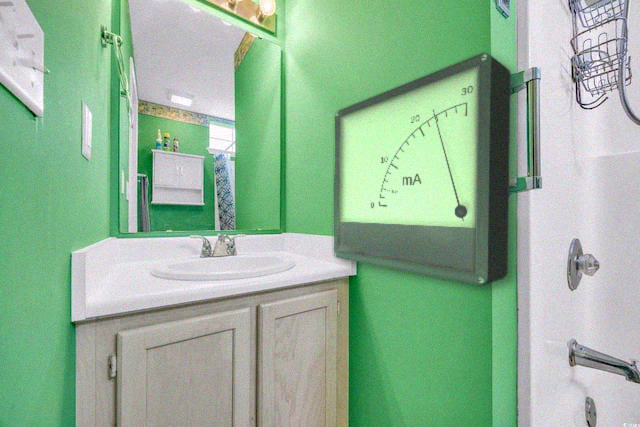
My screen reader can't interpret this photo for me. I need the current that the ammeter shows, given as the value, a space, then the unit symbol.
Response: 24 mA
